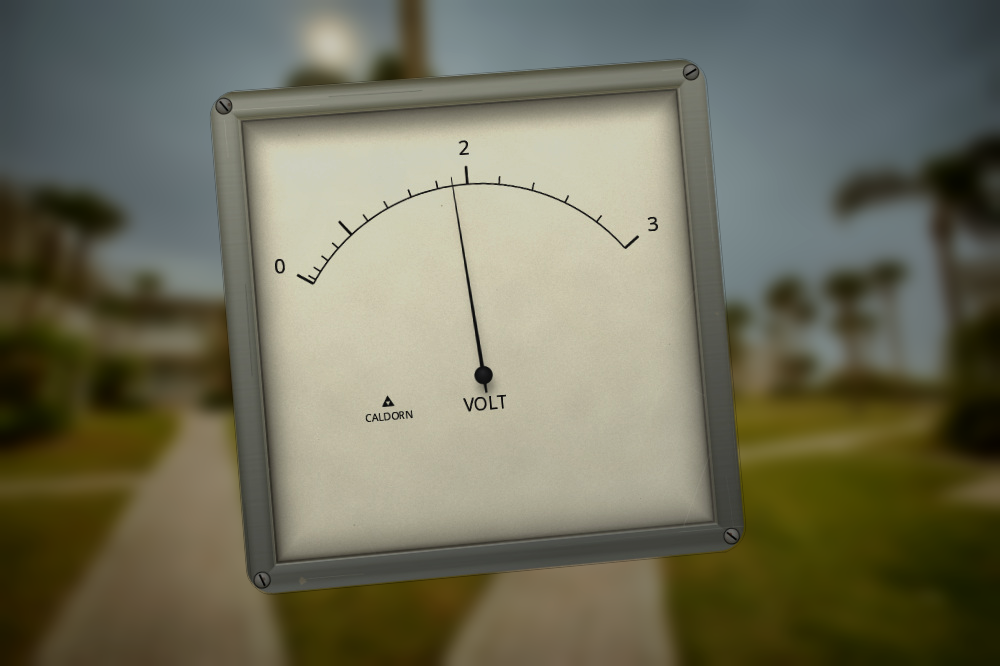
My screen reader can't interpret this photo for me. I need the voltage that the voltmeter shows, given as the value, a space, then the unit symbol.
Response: 1.9 V
